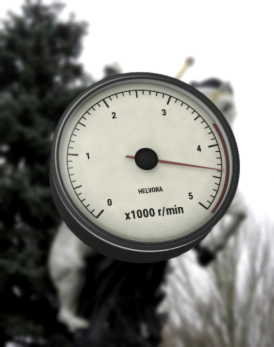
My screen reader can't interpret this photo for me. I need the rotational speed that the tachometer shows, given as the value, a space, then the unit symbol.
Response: 4400 rpm
